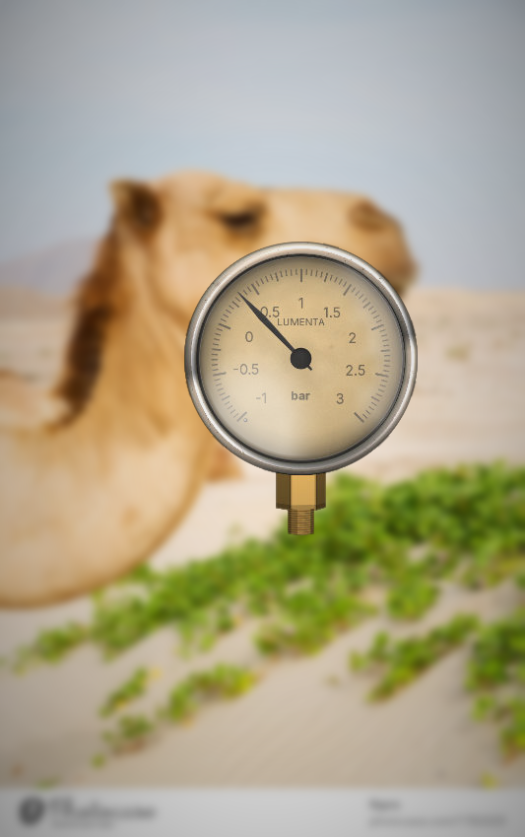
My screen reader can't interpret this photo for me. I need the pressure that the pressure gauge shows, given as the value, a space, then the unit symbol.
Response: 0.35 bar
